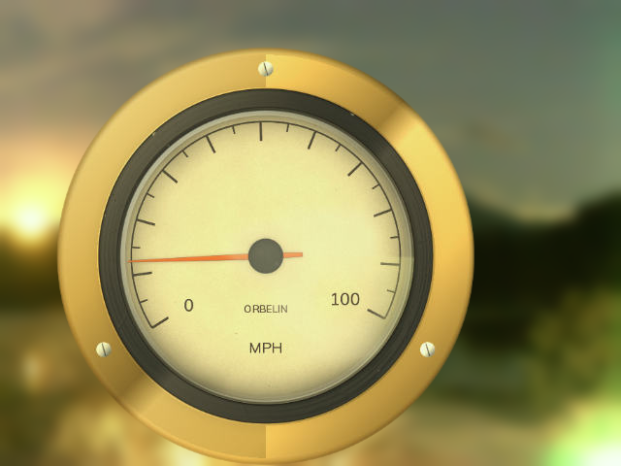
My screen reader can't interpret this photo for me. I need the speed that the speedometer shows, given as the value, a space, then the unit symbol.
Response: 12.5 mph
